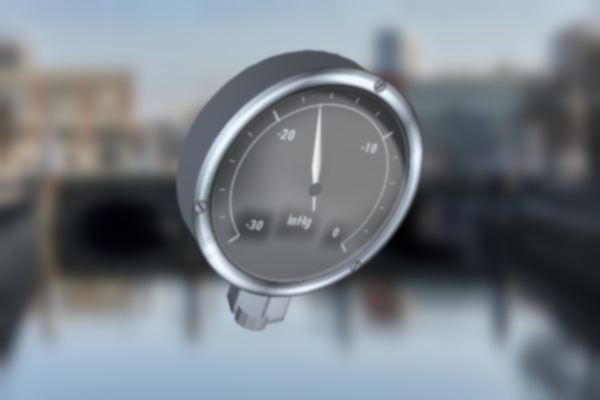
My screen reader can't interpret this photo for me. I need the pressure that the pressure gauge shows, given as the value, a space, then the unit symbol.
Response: -17 inHg
